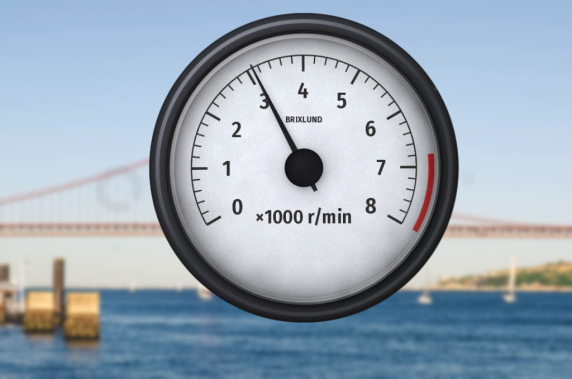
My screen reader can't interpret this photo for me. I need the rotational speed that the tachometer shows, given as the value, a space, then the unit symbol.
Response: 3100 rpm
